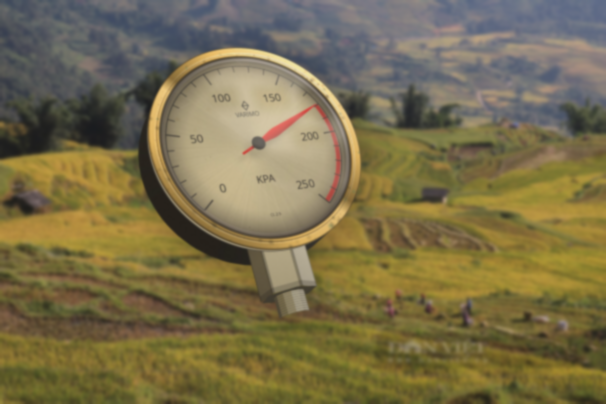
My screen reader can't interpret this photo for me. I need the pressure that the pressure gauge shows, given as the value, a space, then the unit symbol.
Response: 180 kPa
